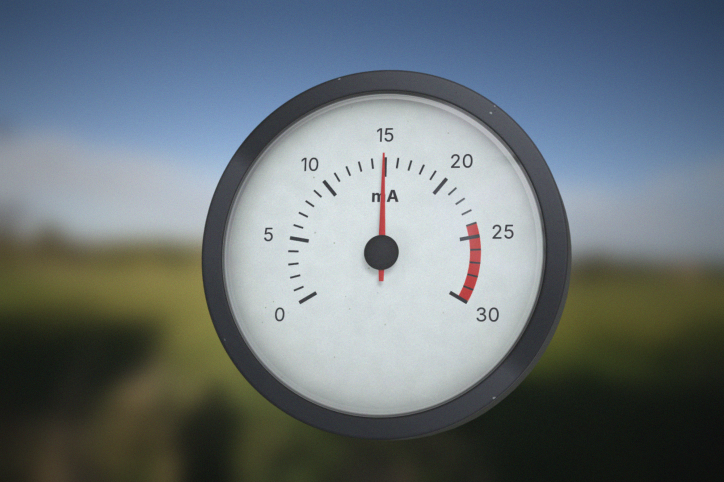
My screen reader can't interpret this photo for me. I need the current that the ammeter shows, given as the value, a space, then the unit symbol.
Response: 15 mA
